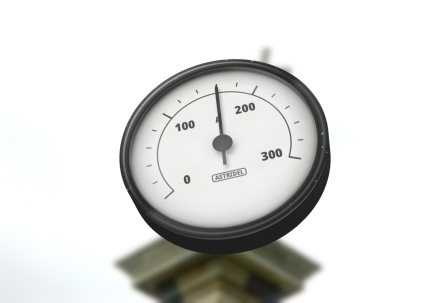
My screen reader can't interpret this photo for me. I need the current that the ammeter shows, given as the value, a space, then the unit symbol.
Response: 160 A
